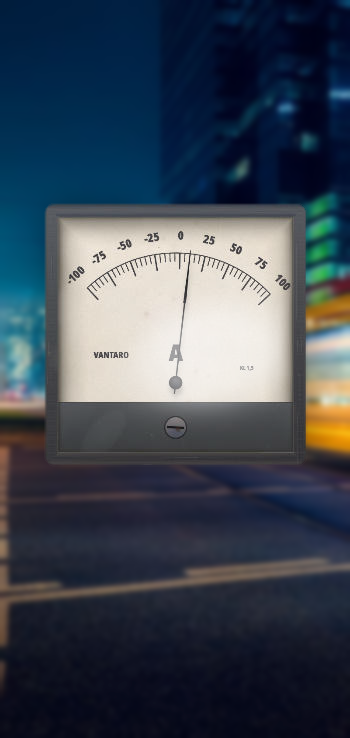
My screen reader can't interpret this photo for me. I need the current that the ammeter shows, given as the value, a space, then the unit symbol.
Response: 10 A
